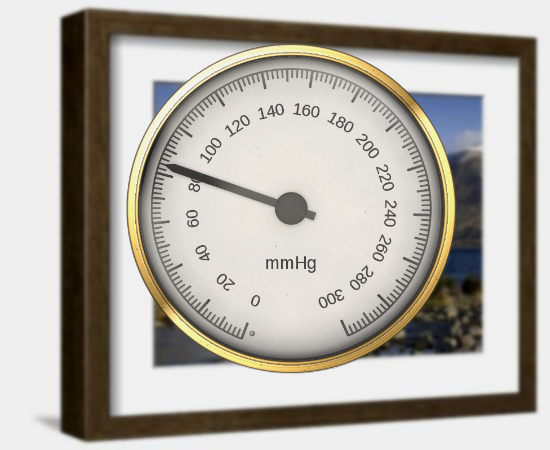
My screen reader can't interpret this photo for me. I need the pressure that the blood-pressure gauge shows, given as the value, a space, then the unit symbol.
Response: 84 mmHg
